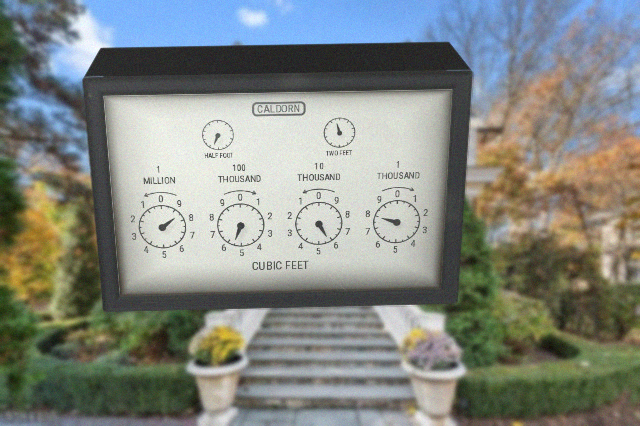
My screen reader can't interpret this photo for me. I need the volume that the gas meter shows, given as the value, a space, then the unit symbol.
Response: 855800 ft³
